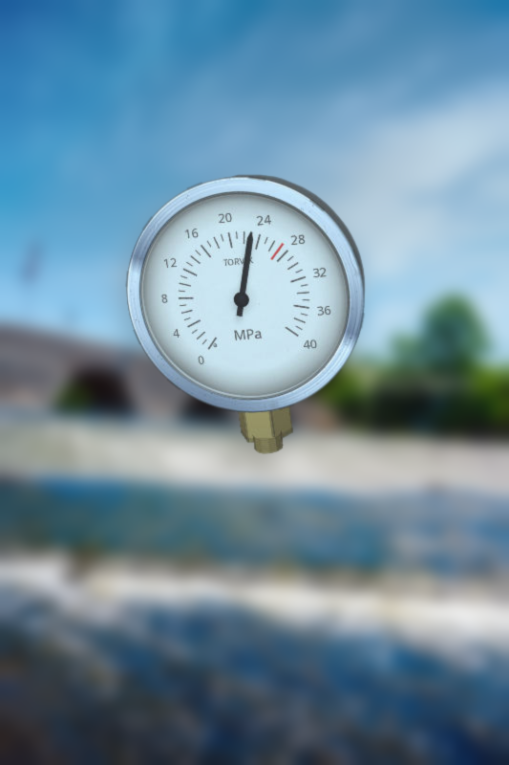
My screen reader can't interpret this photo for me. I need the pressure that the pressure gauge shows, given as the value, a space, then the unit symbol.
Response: 23 MPa
